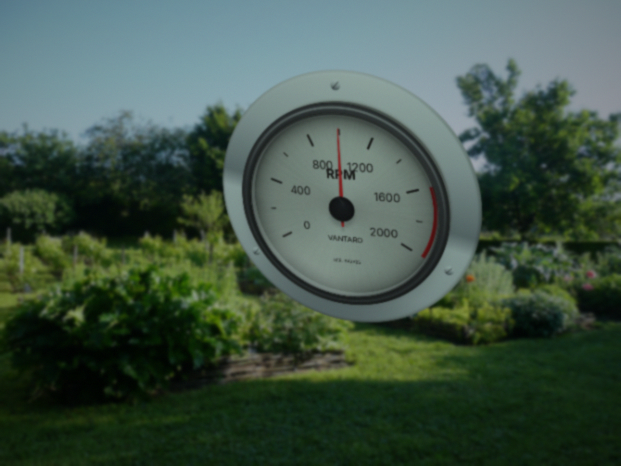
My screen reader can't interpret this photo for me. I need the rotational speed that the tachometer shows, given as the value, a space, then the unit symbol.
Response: 1000 rpm
